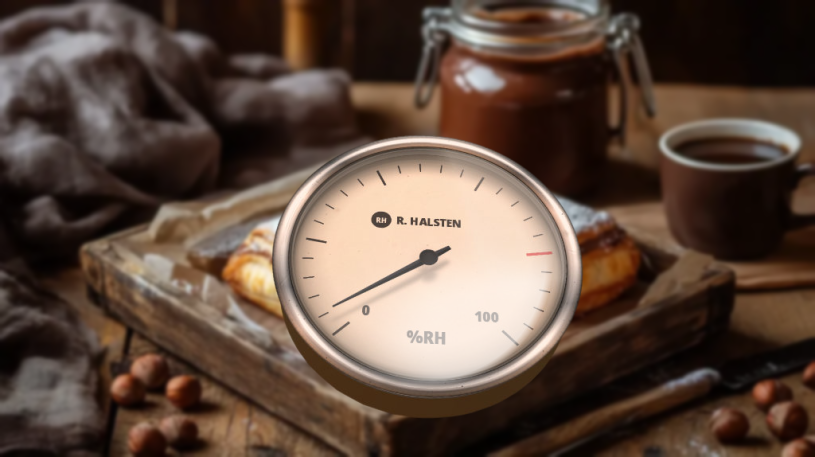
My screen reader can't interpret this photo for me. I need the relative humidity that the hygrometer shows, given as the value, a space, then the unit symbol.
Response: 4 %
